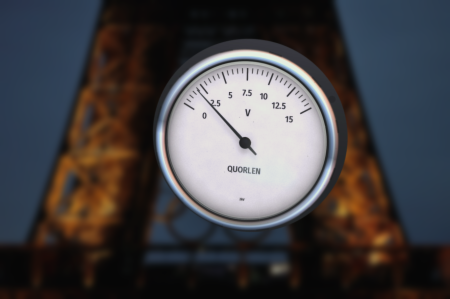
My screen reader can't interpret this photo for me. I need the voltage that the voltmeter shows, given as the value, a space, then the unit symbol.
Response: 2 V
